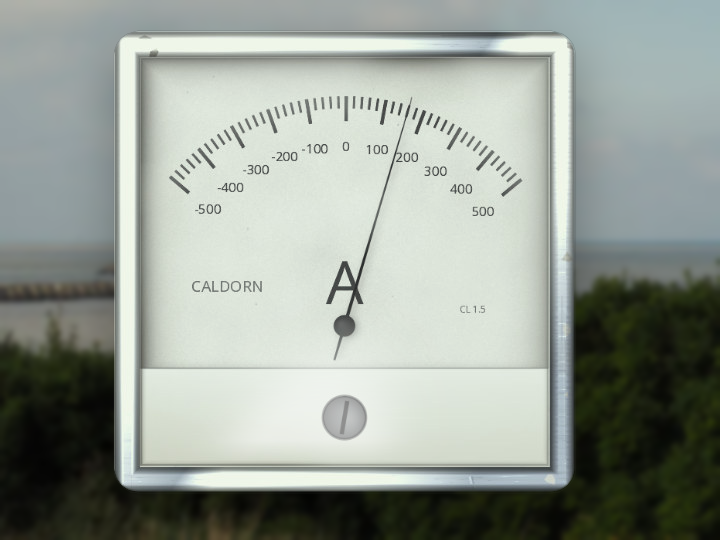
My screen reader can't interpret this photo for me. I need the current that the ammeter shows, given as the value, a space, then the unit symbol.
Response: 160 A
